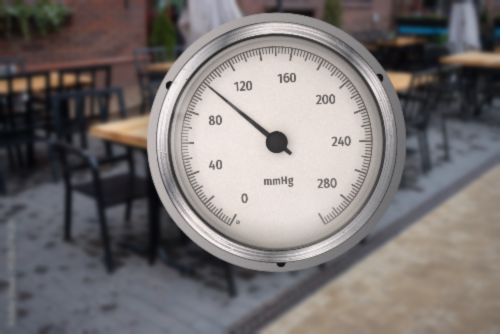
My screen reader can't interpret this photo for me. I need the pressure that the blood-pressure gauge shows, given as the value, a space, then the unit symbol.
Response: 100 mmHg
